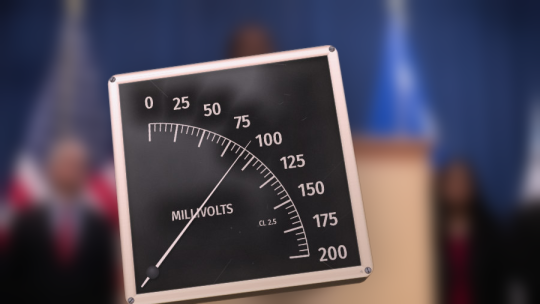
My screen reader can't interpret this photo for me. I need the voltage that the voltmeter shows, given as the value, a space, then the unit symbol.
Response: 90 mV
